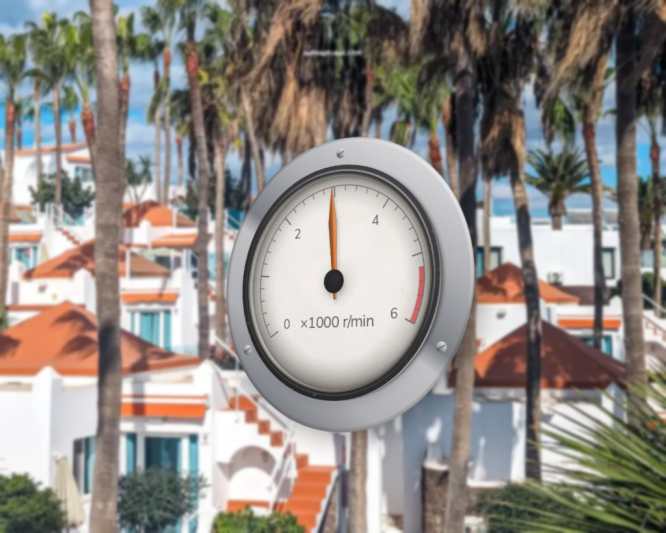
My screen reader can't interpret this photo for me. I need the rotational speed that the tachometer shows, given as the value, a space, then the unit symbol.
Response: 3000 rpm
